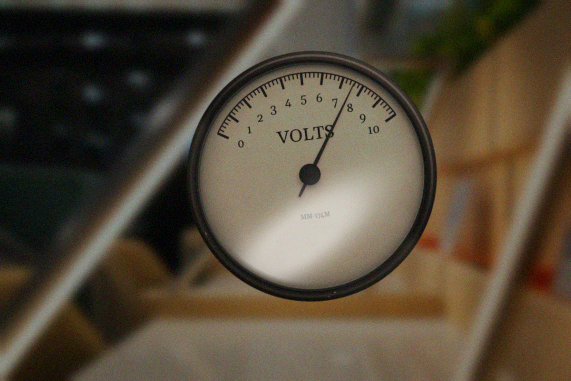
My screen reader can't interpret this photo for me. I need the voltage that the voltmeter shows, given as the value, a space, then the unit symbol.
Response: 7.6 V
